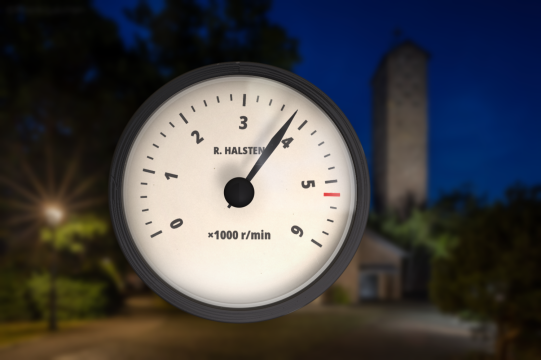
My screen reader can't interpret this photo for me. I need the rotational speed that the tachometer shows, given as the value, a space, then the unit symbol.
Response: 3800 rpm
